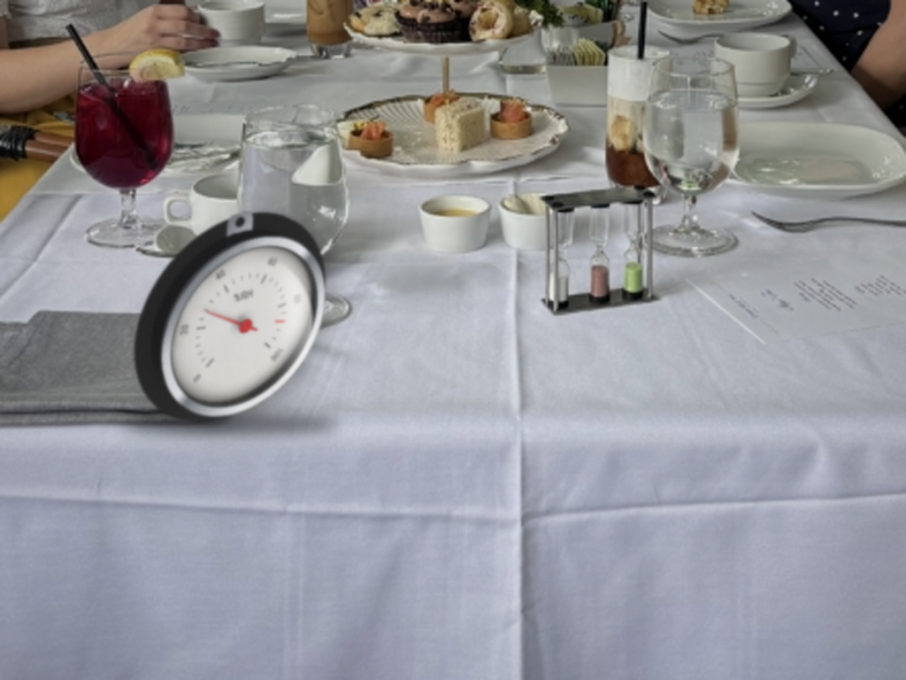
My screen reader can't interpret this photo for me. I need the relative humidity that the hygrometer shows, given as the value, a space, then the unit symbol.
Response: 28 %
